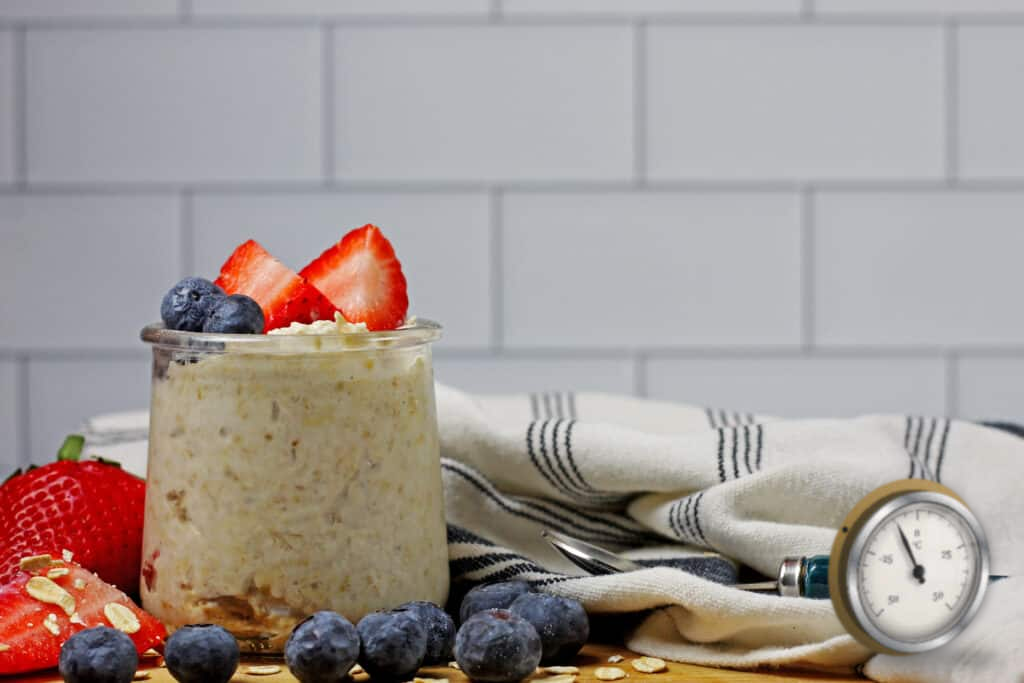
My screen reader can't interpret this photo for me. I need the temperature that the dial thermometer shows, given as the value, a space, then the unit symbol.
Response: -10 °C
